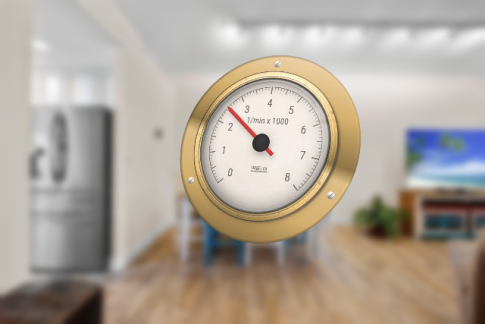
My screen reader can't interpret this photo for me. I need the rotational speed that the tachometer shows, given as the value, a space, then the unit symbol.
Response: 2500 rpm
